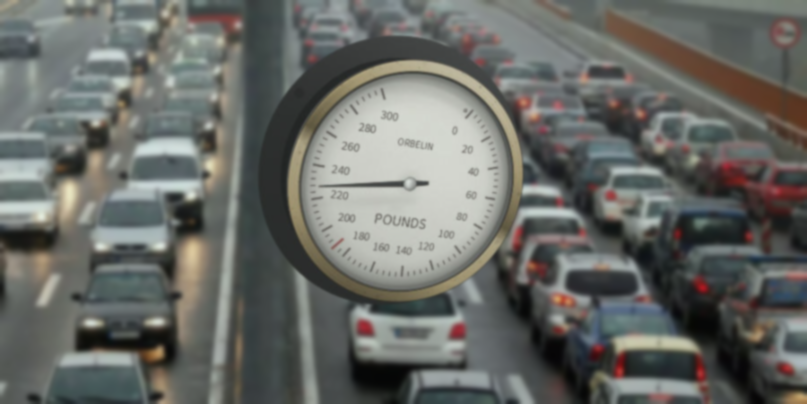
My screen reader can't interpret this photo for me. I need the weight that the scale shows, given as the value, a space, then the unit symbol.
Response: 228 lb
